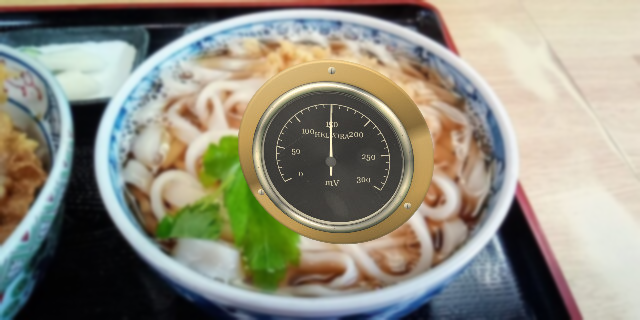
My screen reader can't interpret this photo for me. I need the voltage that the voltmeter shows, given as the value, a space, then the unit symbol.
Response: 150 mV
